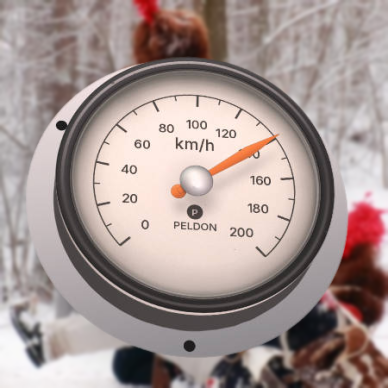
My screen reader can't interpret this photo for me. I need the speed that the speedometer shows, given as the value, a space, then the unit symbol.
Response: 140 km/h
